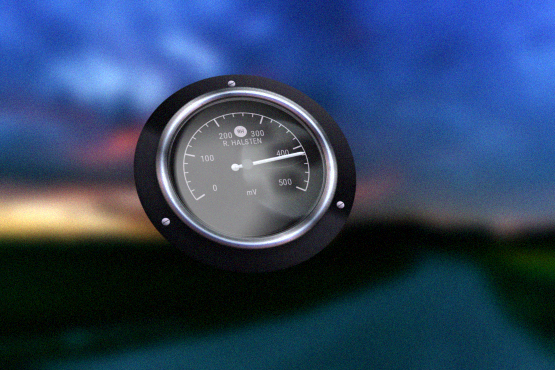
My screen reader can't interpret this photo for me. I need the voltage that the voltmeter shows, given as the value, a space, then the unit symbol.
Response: 420 mV
